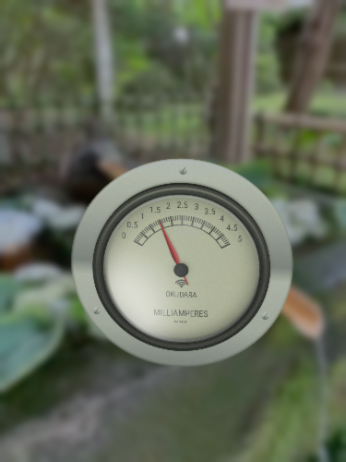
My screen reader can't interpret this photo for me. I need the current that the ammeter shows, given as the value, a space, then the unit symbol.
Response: 1.5 mA
